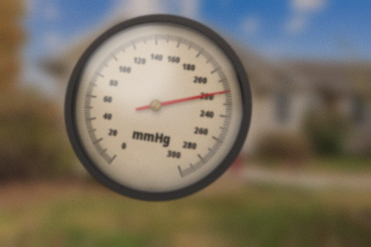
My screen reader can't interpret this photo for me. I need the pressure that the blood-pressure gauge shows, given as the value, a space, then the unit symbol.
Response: 220 mmHg
